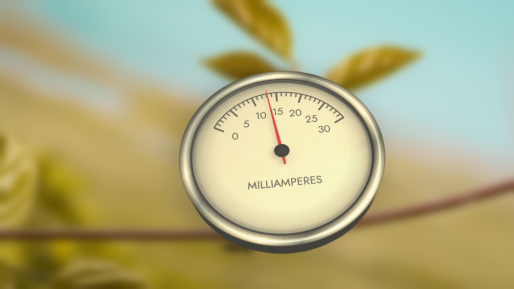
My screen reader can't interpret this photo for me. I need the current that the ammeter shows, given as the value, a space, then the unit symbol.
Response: 13 mA
